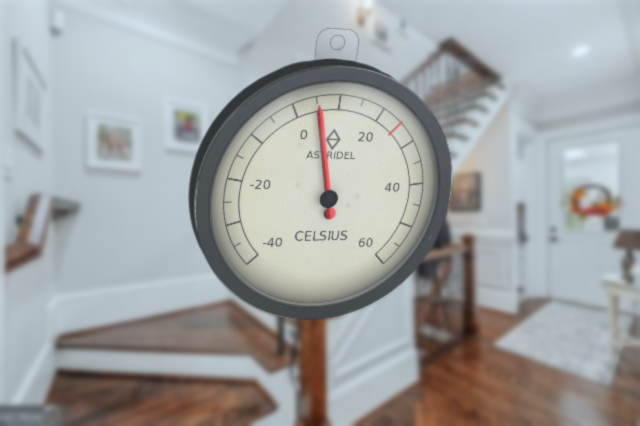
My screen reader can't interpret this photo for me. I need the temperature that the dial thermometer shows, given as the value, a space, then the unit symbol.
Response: 5 °C
